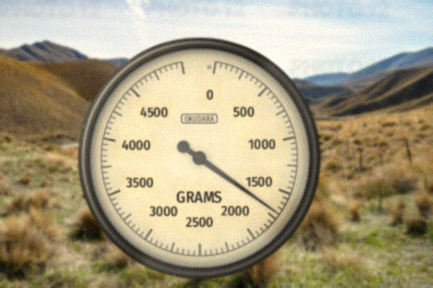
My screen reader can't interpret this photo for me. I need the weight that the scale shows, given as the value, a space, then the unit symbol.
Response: 1700 g
